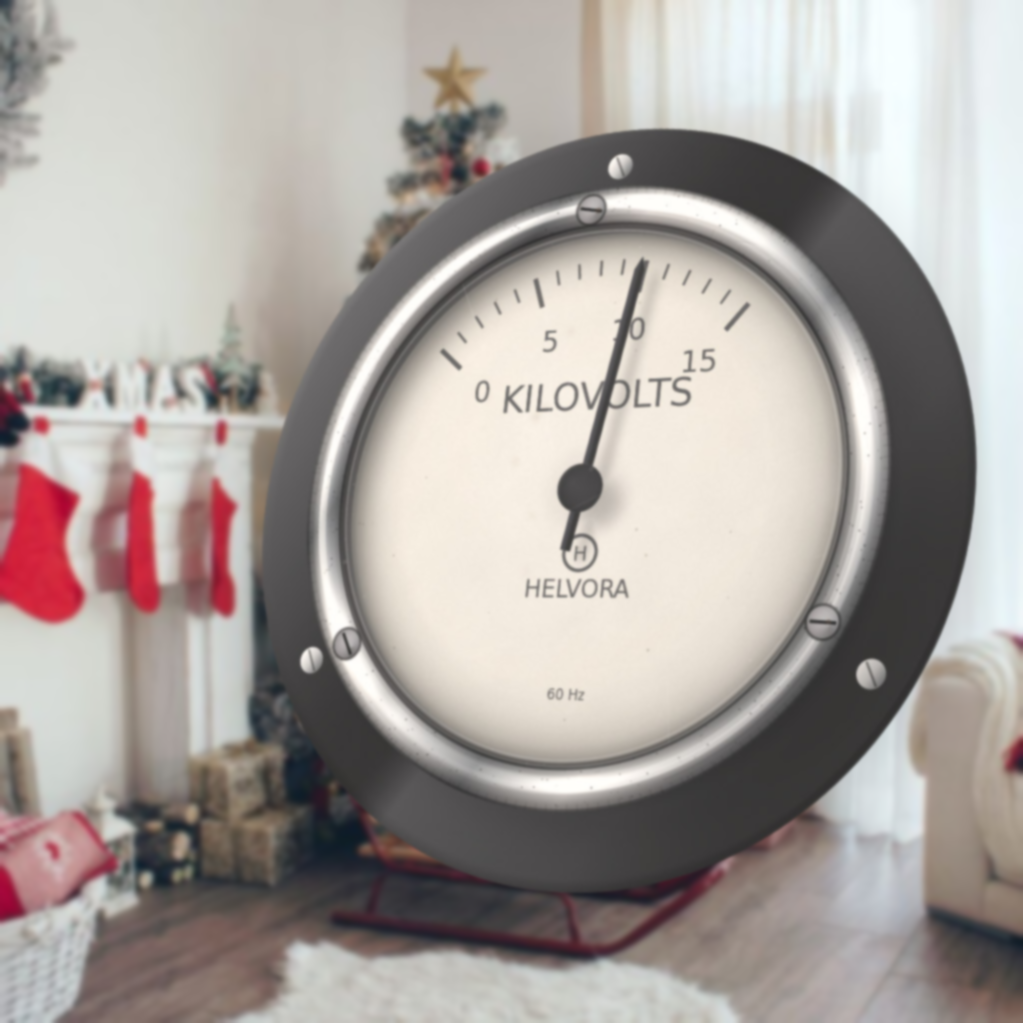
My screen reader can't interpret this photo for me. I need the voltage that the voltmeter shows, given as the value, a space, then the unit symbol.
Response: 10 kV
